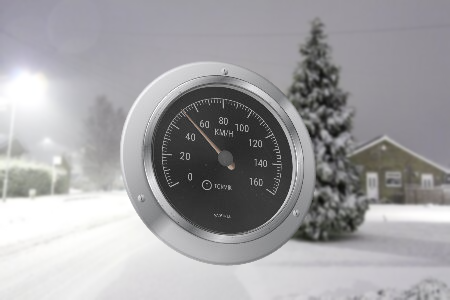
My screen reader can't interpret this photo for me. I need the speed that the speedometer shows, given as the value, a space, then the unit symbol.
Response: 50 km/h
